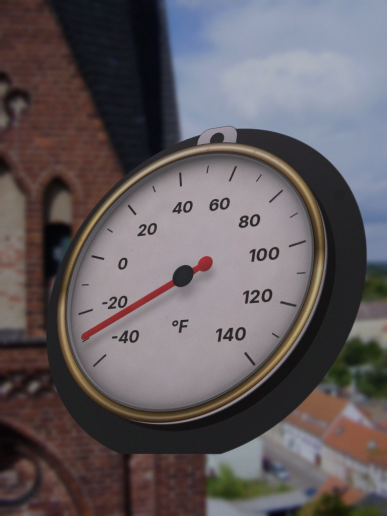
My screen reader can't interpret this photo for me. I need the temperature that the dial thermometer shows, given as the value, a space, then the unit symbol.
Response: -30 °F
